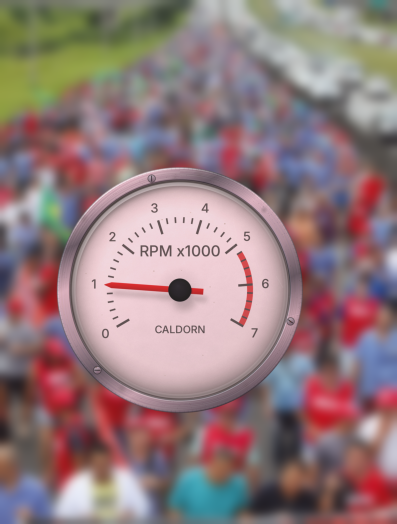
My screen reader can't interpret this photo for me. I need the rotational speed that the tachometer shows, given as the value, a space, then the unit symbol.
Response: 1000 rpm
